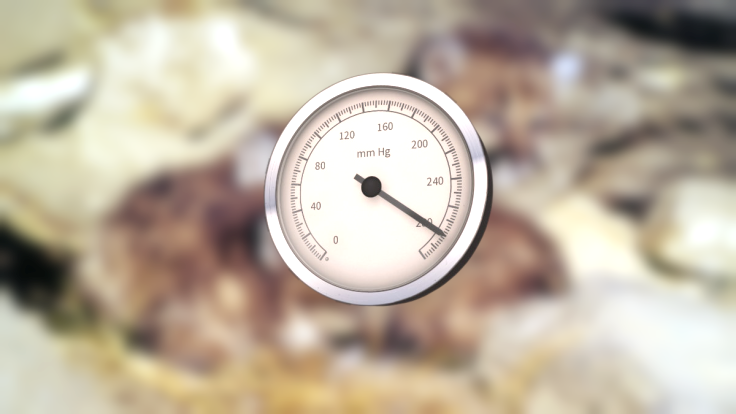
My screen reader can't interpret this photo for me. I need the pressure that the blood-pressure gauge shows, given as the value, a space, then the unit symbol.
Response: 280 mmHg
